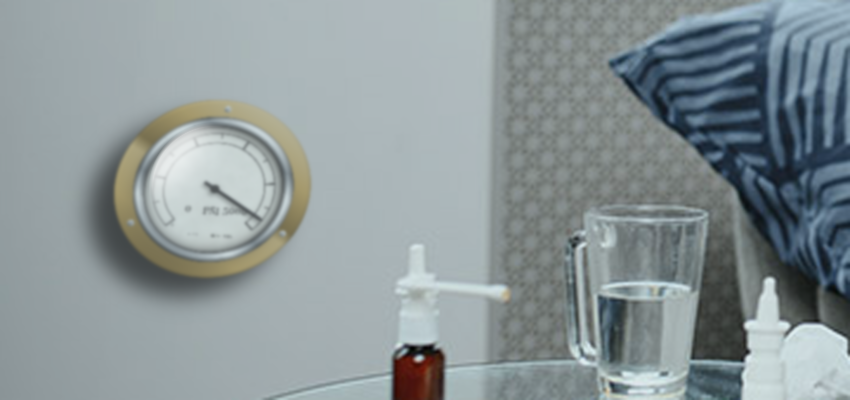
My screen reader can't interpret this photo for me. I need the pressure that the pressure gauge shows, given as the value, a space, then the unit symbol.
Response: 4750 psi
